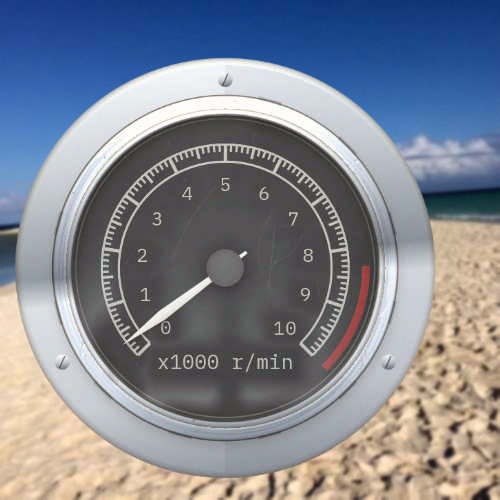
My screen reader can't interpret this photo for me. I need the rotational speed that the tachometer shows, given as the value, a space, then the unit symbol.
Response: 300 rpm
